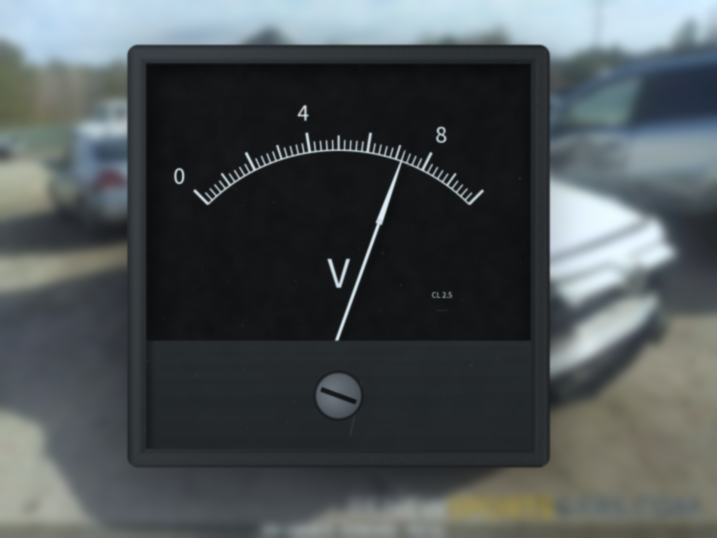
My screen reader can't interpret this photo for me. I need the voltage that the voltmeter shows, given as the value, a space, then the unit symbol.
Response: 7.2 V
